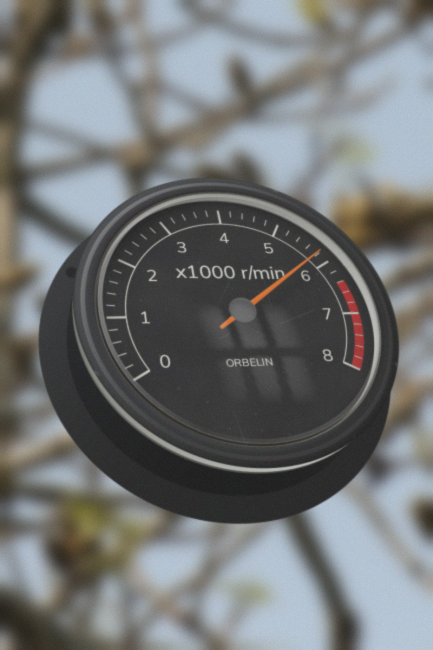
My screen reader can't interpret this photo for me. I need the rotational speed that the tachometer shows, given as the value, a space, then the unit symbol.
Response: 5800 rpm
